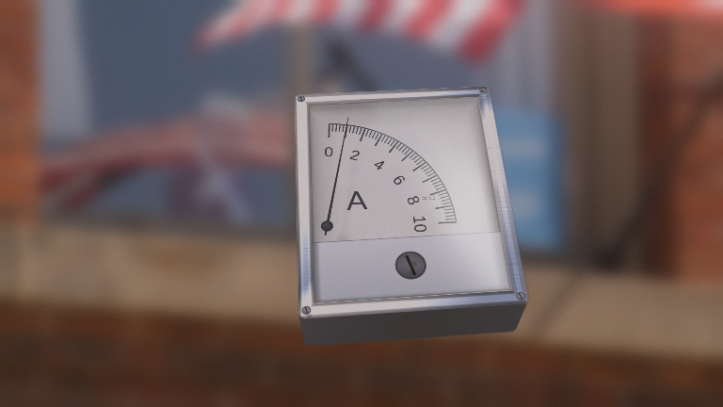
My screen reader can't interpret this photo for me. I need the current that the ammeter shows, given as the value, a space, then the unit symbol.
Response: 1 A
